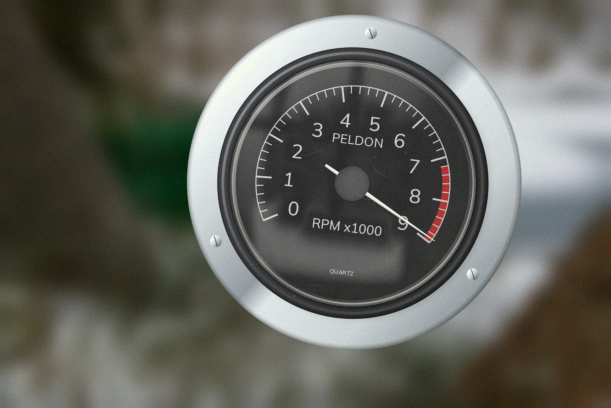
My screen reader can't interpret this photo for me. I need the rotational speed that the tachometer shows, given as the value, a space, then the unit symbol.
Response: 8900 rpm
